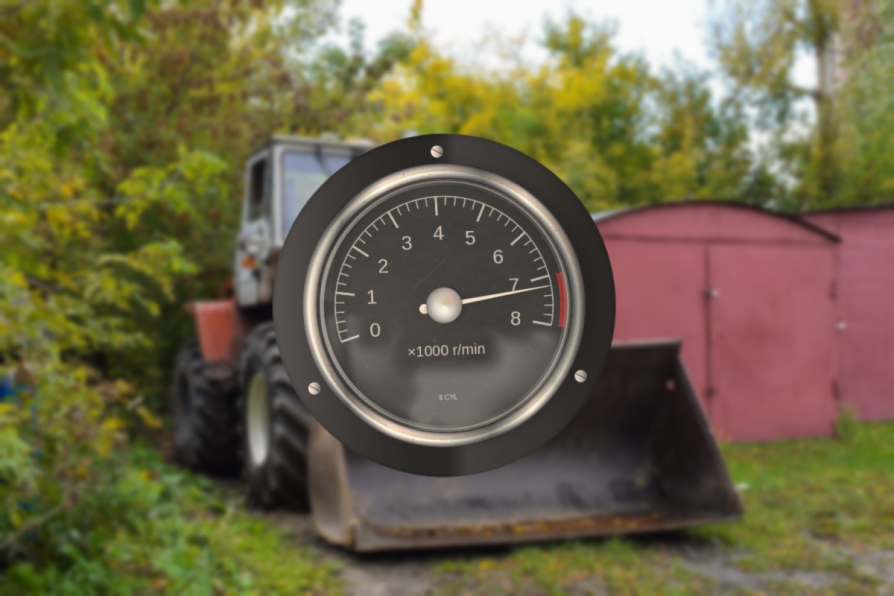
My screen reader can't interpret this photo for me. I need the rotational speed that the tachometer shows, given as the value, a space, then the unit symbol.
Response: 7200 rpm
